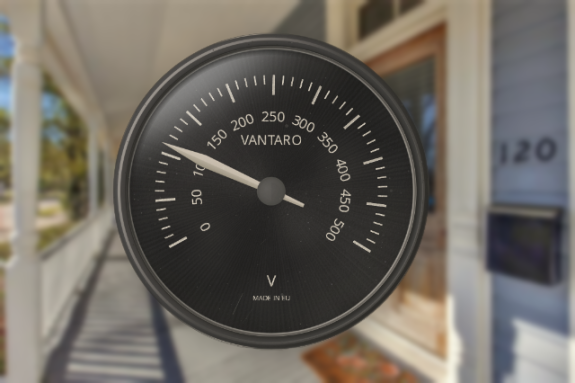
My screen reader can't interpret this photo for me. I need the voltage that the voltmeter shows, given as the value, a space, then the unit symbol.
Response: 110 V
